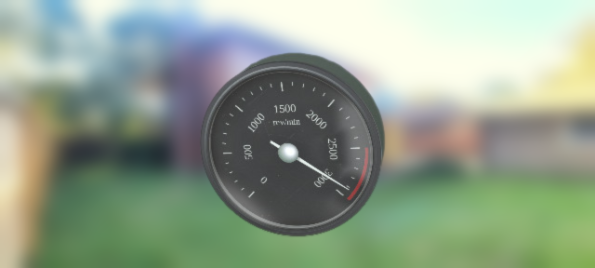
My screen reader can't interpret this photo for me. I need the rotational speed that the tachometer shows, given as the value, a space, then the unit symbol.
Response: 2900 rpm
